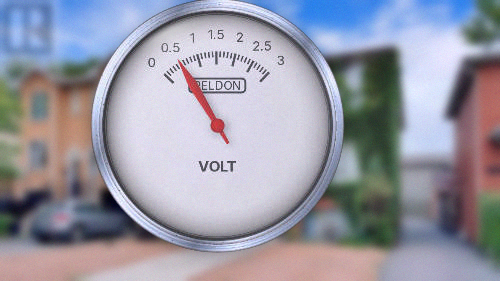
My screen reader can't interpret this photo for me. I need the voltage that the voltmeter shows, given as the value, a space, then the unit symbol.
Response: 0.5 V
